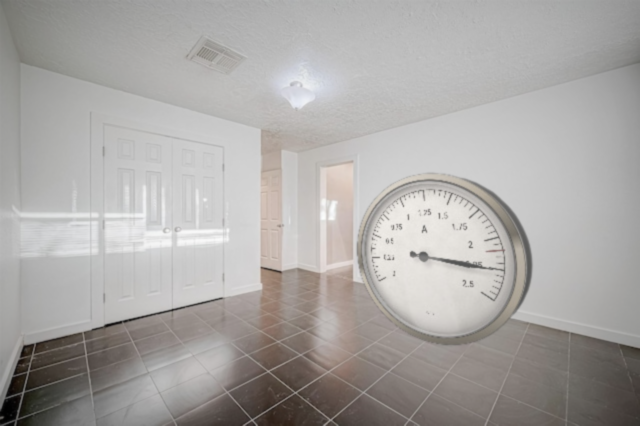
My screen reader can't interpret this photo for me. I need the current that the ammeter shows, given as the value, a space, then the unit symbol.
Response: 2.25 A
